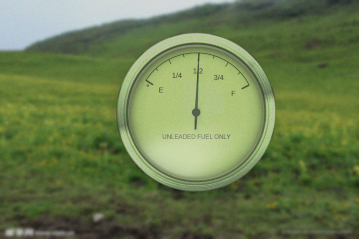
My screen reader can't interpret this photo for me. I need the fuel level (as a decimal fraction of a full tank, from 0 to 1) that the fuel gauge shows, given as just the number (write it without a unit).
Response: 0.5
